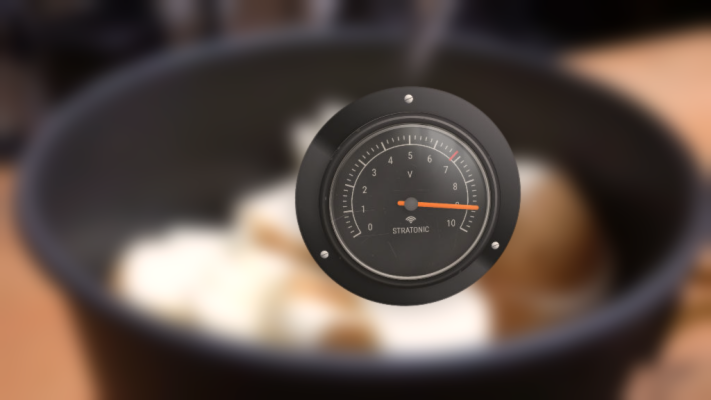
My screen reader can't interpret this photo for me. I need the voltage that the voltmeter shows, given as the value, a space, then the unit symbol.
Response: 9 V
